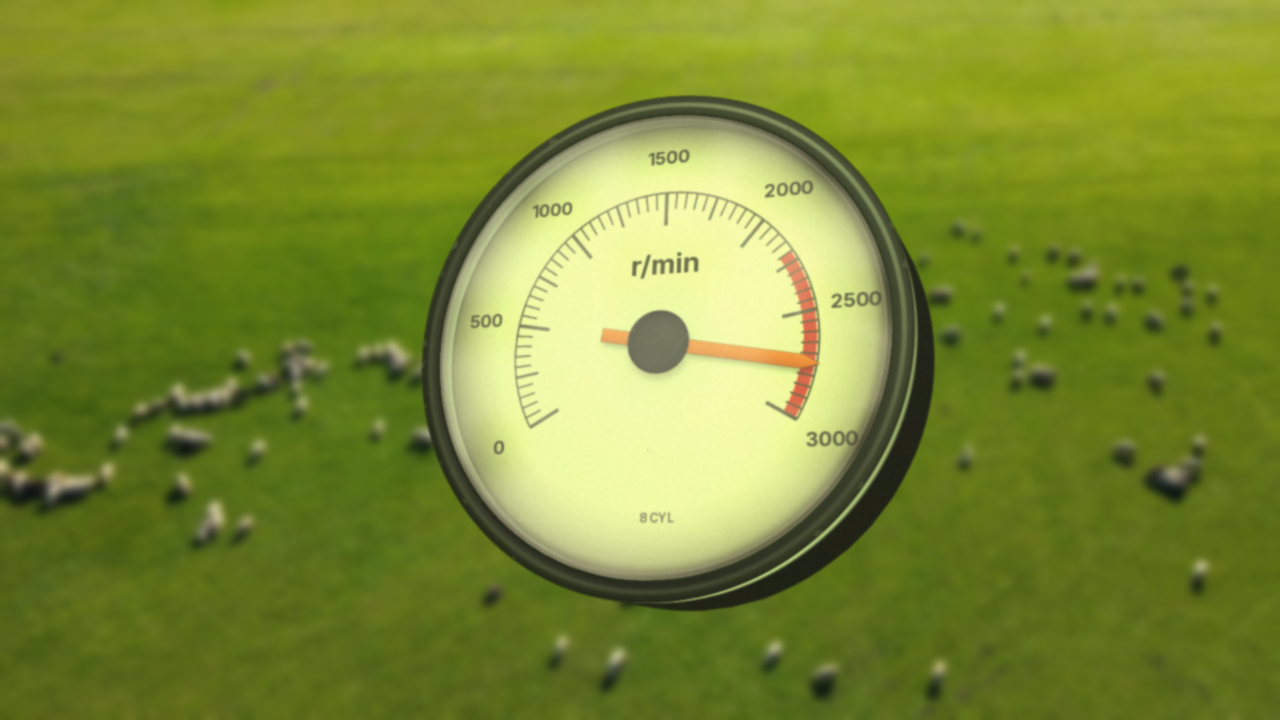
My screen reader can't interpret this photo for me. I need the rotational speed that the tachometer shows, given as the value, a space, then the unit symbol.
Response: 2750 rpm
